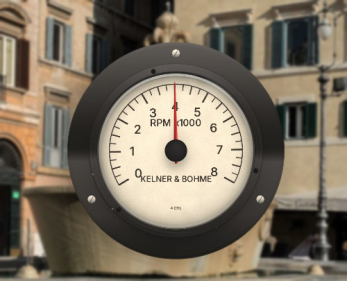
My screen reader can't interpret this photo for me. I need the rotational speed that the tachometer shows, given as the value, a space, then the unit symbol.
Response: 4000 rpm
